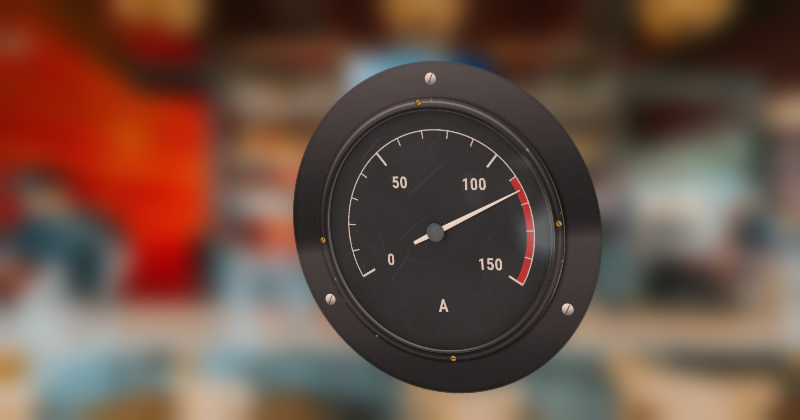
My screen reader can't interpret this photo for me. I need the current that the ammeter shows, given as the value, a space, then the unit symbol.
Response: 115 A
